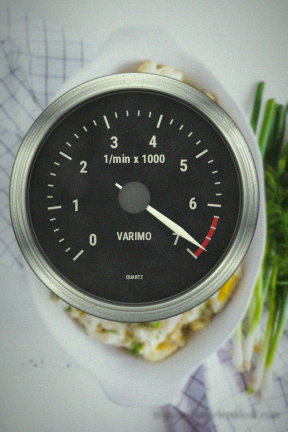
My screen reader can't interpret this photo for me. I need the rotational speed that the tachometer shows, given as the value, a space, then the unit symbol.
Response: 6800 rpm
